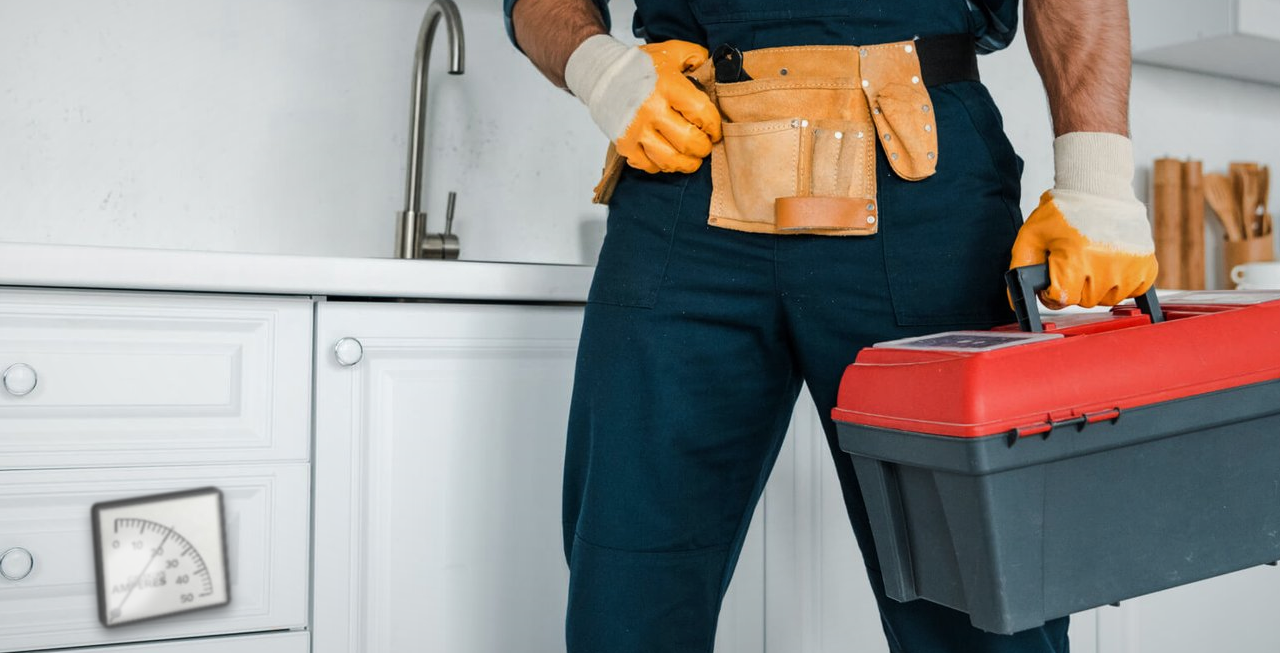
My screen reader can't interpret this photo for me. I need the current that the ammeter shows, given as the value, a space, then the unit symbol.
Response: 20 A
